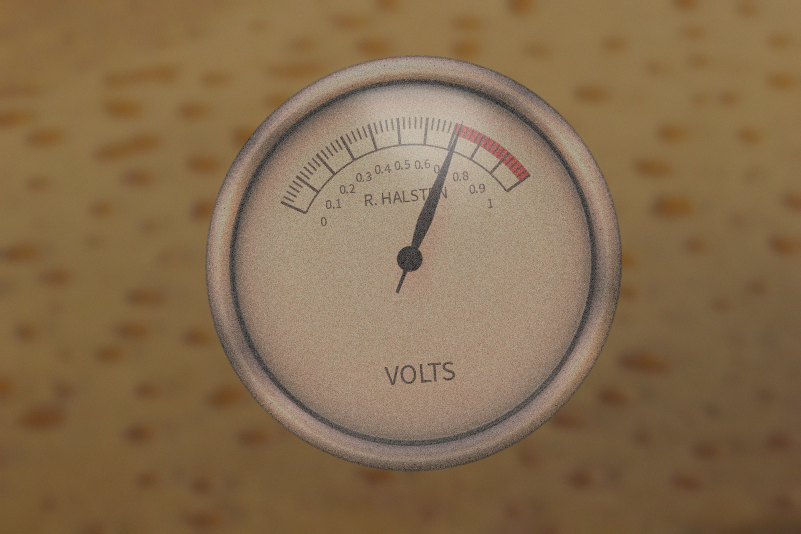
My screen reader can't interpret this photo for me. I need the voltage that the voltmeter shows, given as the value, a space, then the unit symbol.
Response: 0.72 V
